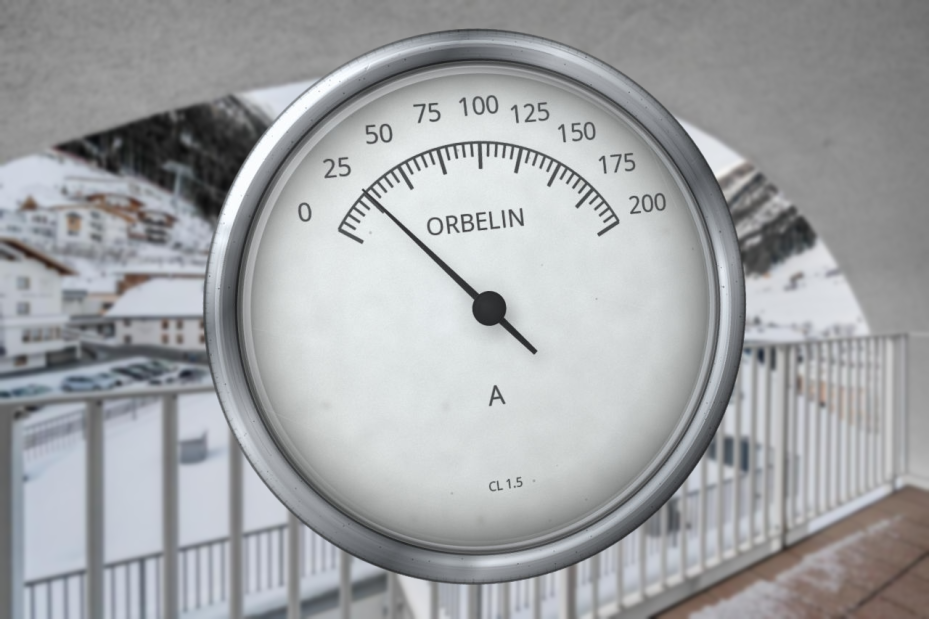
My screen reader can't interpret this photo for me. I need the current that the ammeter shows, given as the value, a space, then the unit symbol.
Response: 25 A
